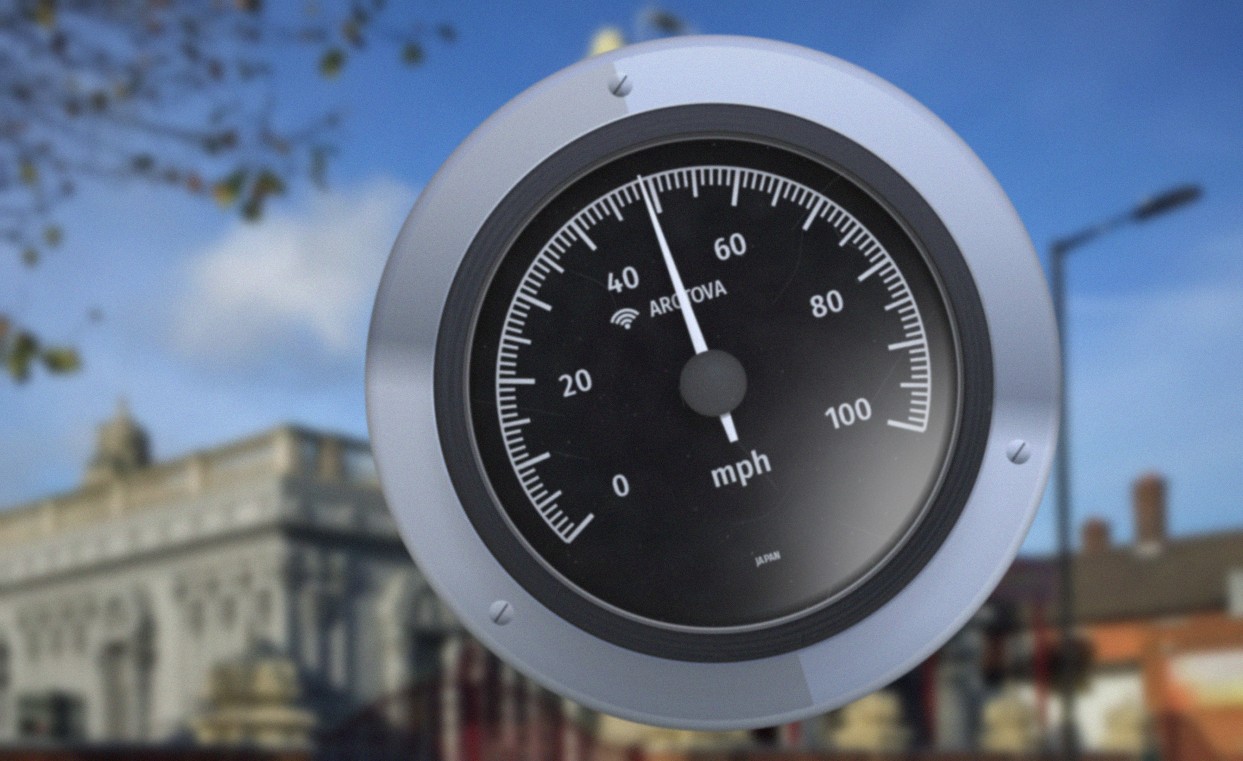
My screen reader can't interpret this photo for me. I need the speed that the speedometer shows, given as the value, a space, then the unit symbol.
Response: 49 mph
